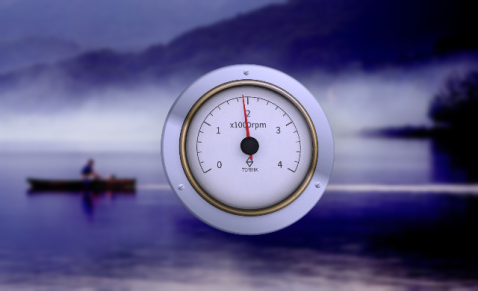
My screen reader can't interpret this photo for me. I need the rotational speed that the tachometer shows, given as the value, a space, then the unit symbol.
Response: 1900 rpm
